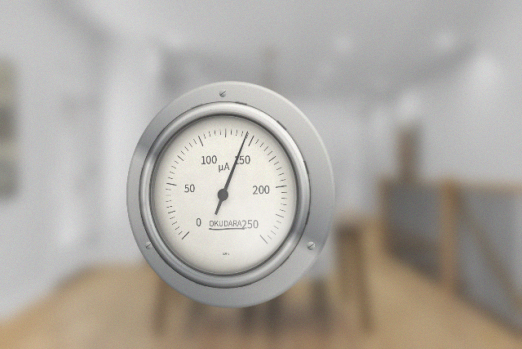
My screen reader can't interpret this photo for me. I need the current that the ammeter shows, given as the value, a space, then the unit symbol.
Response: 145 µA
